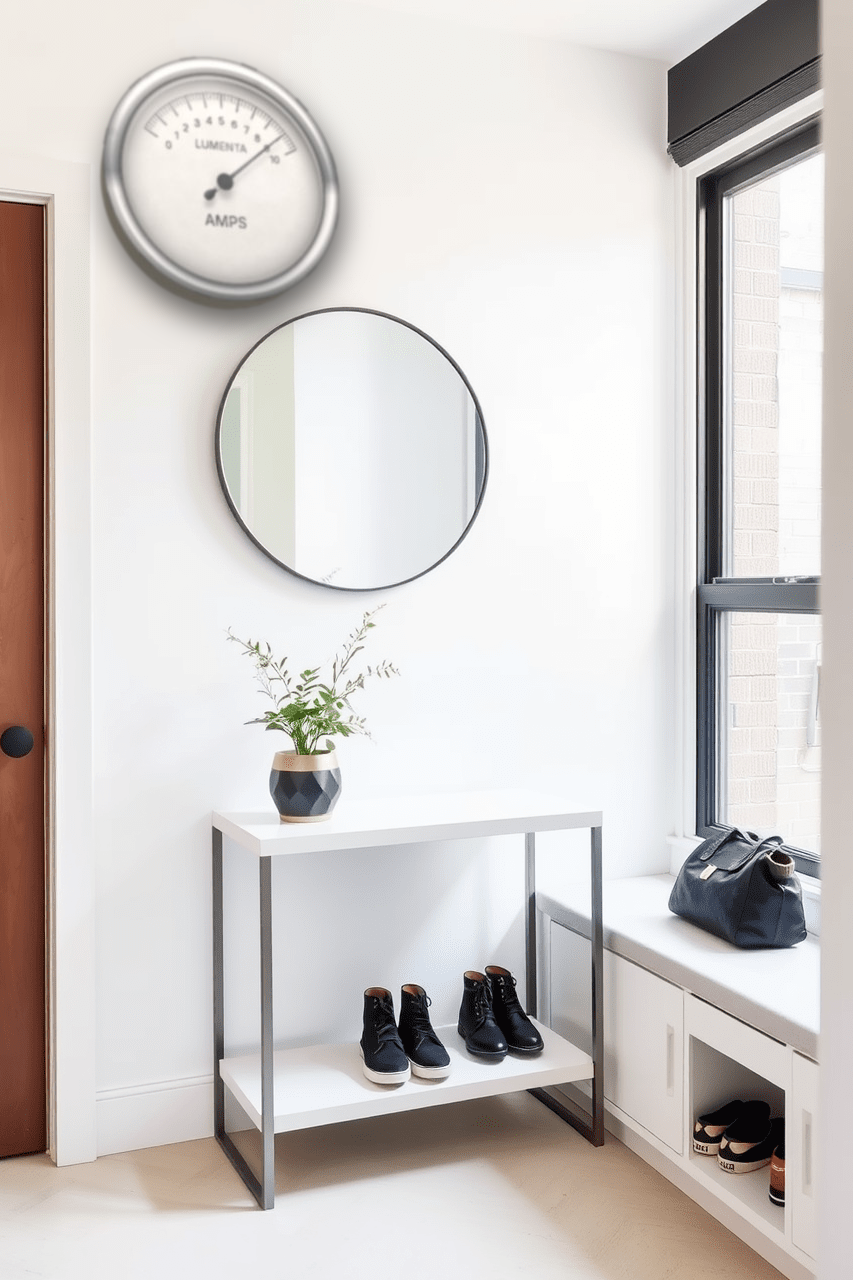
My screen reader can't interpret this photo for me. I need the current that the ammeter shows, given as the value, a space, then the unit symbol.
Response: 9 A
